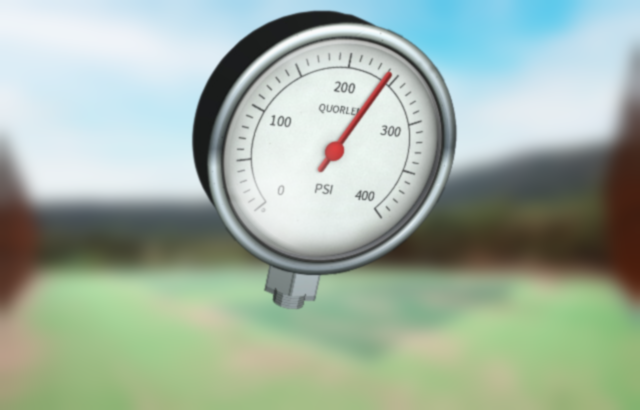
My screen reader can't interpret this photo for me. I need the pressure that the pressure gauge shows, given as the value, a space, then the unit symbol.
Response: 240 psi
